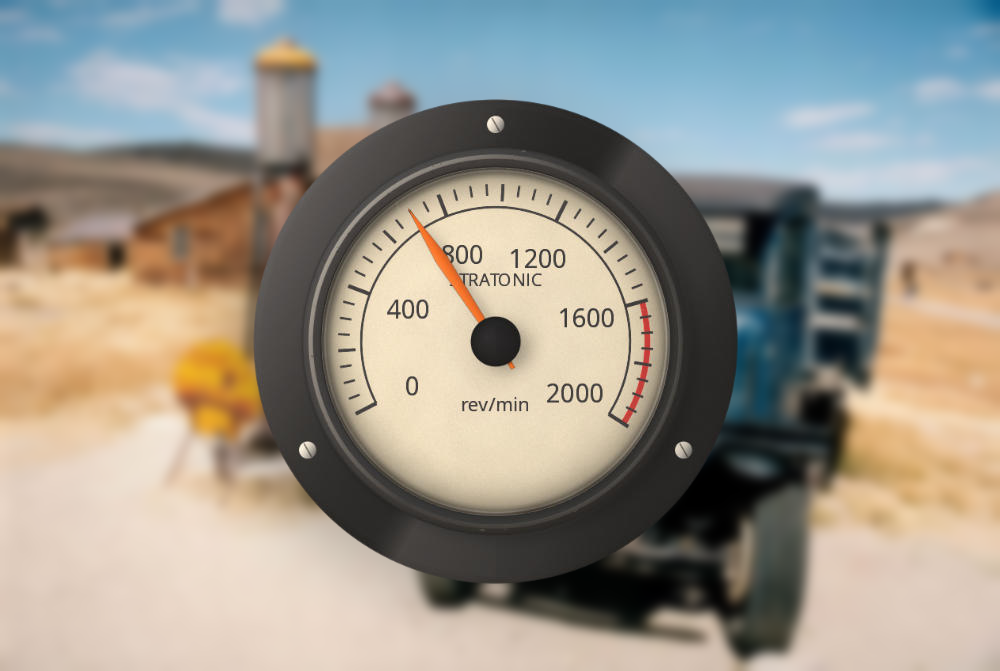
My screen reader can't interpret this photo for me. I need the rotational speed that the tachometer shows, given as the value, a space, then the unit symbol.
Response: 700 rpm
